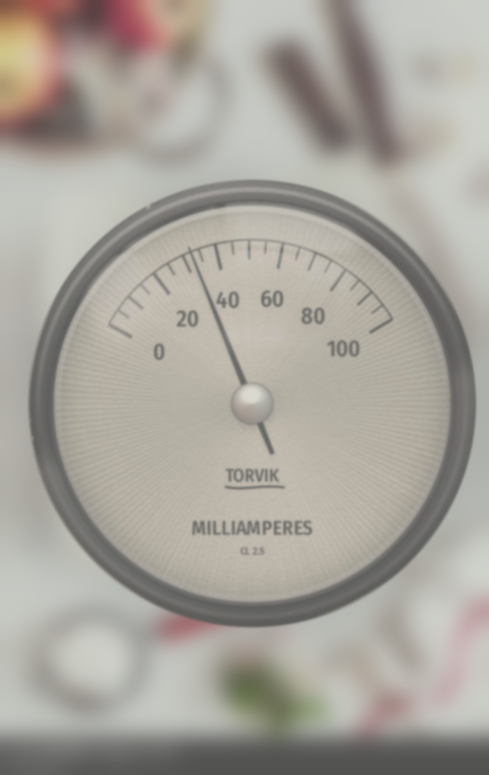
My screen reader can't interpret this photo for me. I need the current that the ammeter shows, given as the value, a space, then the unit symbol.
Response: 32.5 mA
